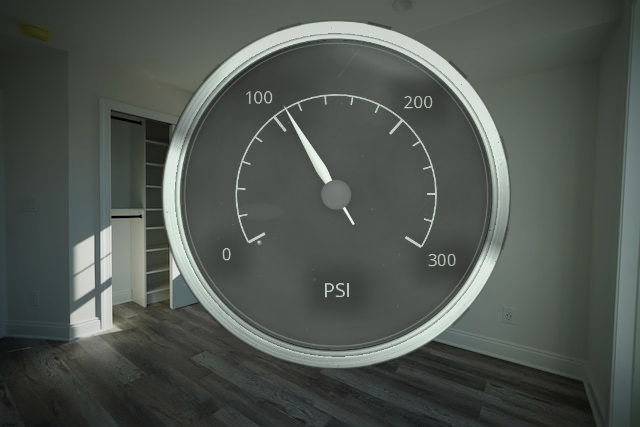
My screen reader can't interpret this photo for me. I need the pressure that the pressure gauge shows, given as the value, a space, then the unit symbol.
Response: 110 psi
